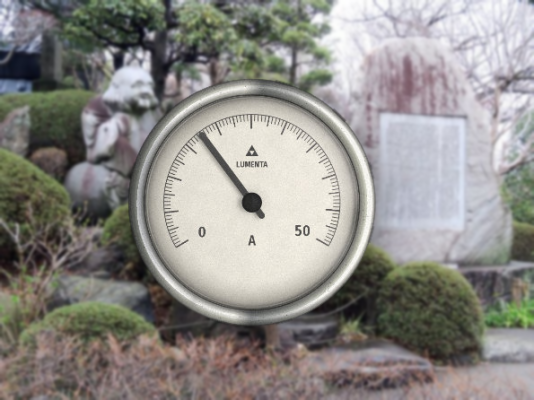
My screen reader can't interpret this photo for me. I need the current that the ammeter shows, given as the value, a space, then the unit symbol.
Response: 17.5 A
